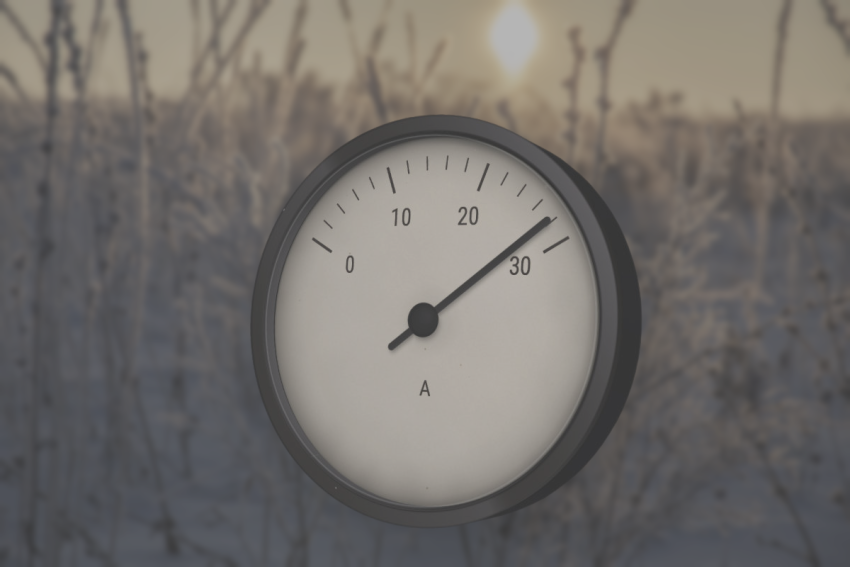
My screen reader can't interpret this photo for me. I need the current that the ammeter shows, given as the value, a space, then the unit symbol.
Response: 28 A
